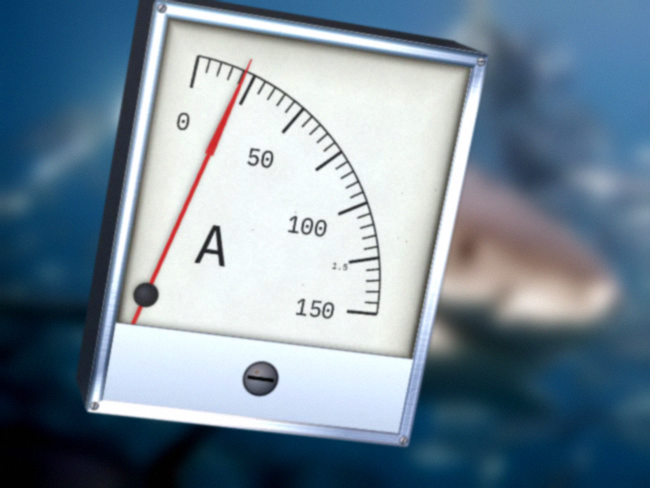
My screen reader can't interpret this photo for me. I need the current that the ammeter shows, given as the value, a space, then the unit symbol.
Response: 20 A
